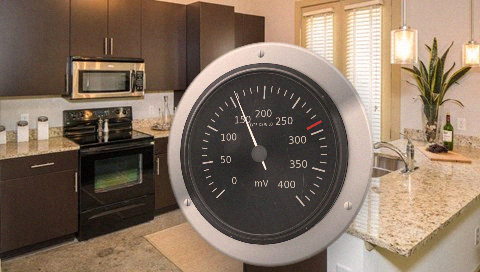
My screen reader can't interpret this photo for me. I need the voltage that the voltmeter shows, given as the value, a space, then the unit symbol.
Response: 160 mV
